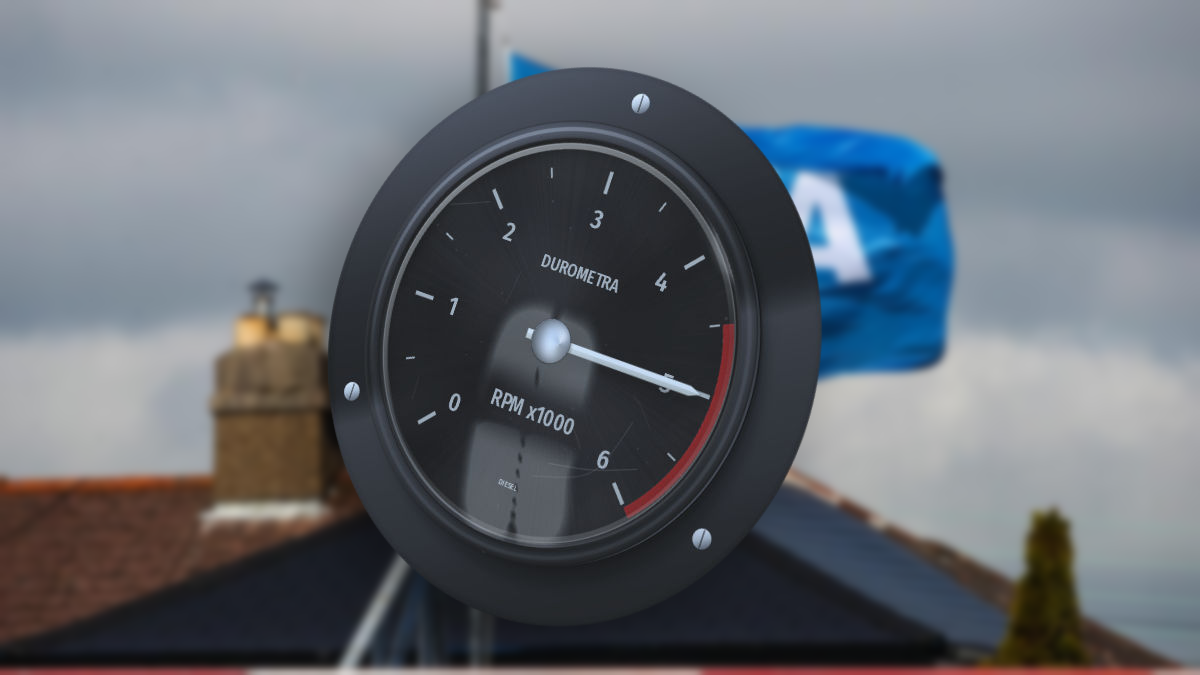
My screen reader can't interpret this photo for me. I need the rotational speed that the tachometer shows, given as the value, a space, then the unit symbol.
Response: 5000 rpm
